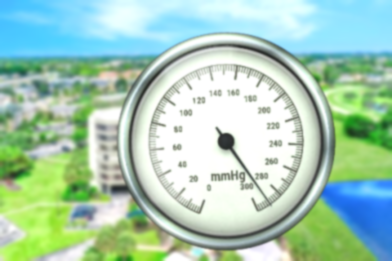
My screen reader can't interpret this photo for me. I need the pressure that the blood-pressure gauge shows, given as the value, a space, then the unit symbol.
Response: 290 mmHg
